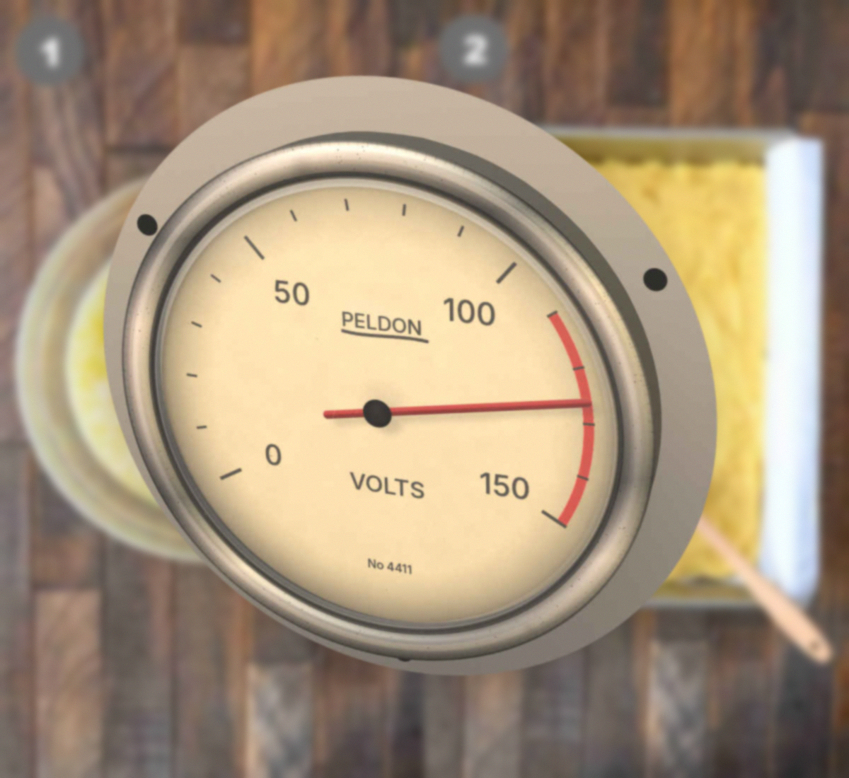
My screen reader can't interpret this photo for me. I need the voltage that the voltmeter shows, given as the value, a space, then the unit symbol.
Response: 125 V
